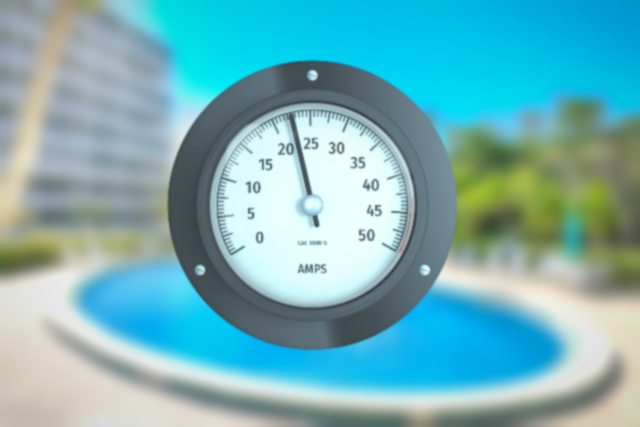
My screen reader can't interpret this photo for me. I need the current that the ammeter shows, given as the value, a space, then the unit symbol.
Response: 22.5 A
